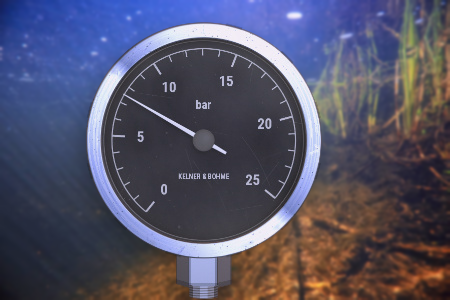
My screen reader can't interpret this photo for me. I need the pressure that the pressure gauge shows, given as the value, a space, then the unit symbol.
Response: 7.5 bar
